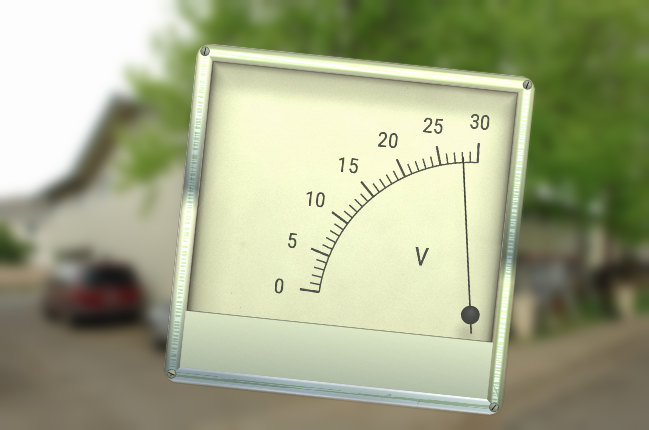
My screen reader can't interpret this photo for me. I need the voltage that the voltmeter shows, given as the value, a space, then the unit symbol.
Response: 28 V
